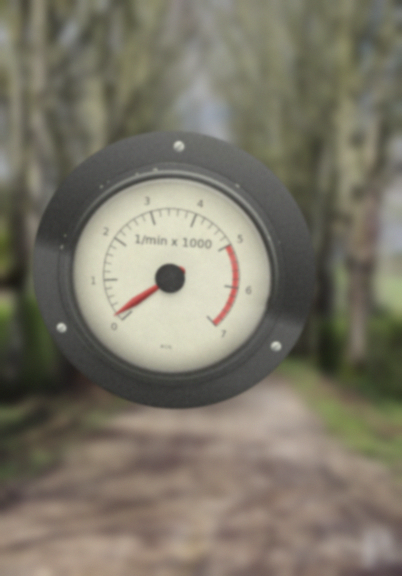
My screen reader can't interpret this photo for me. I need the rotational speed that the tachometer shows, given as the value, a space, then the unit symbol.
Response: 200 rpm
